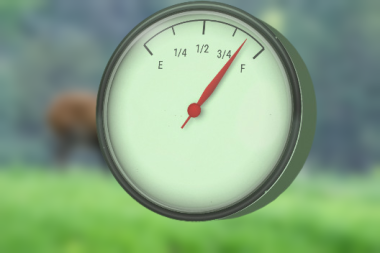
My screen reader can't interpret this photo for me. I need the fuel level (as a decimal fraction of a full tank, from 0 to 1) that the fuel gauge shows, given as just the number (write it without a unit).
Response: 0.875
